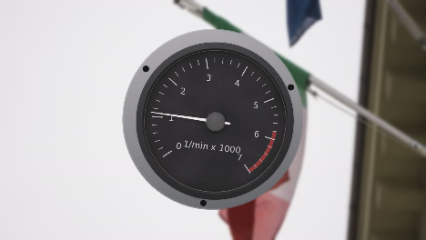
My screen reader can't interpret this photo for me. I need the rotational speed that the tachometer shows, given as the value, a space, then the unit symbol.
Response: 1100 rpm
